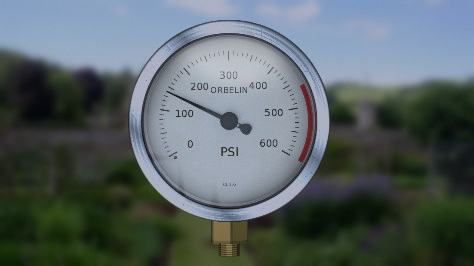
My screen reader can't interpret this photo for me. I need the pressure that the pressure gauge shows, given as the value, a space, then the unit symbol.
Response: 140 psi
